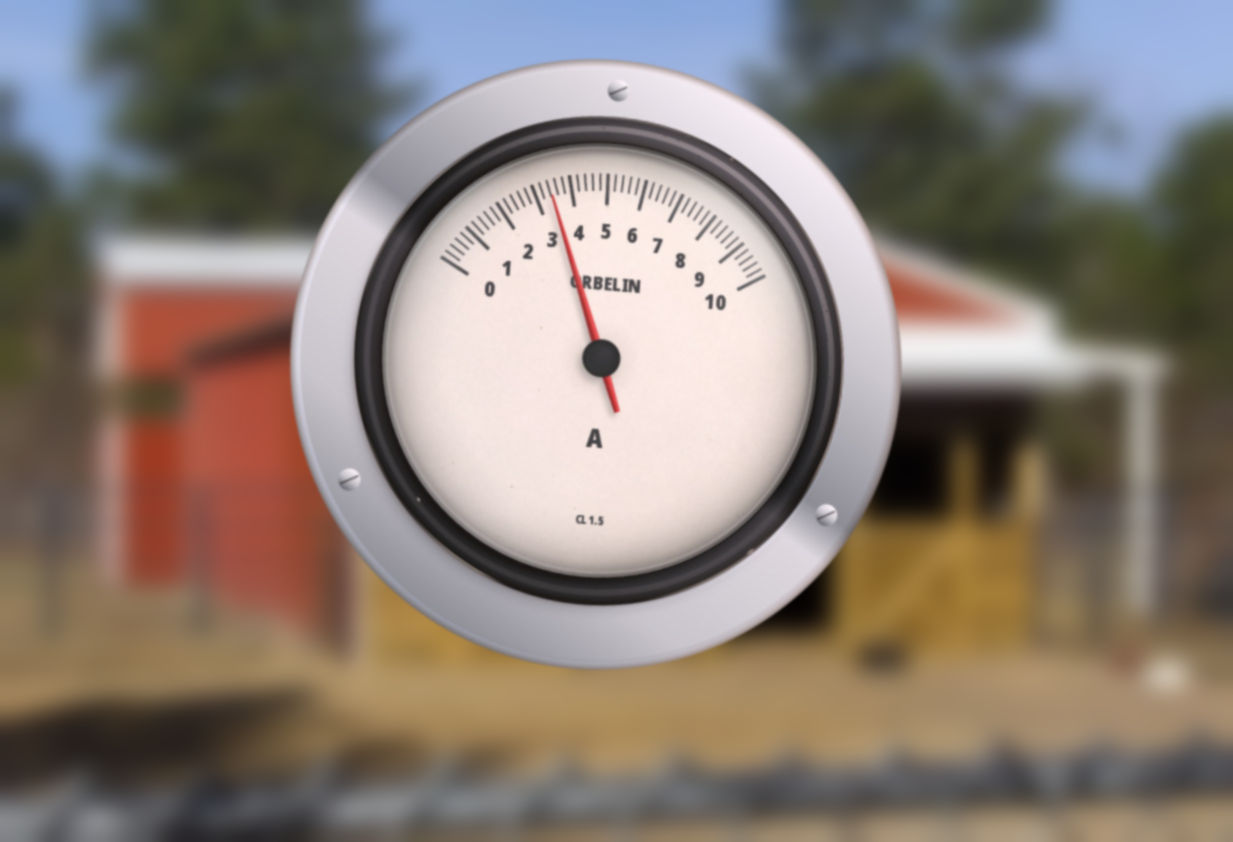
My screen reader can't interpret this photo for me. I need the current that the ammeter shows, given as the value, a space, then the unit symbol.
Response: 3.4 A
